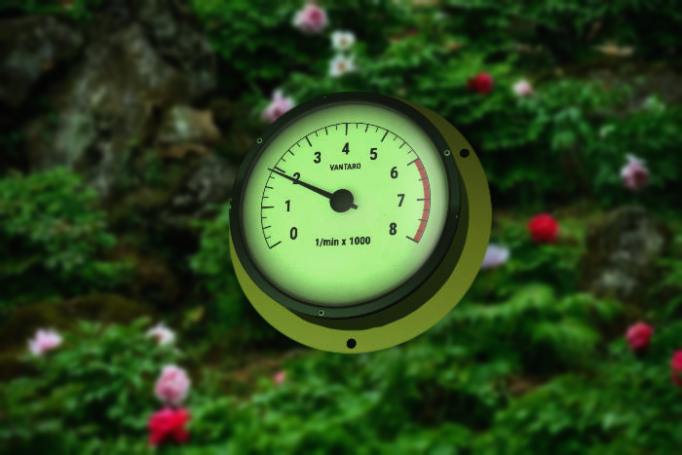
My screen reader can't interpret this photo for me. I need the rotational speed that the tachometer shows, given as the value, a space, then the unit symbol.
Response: 1875 rpm
